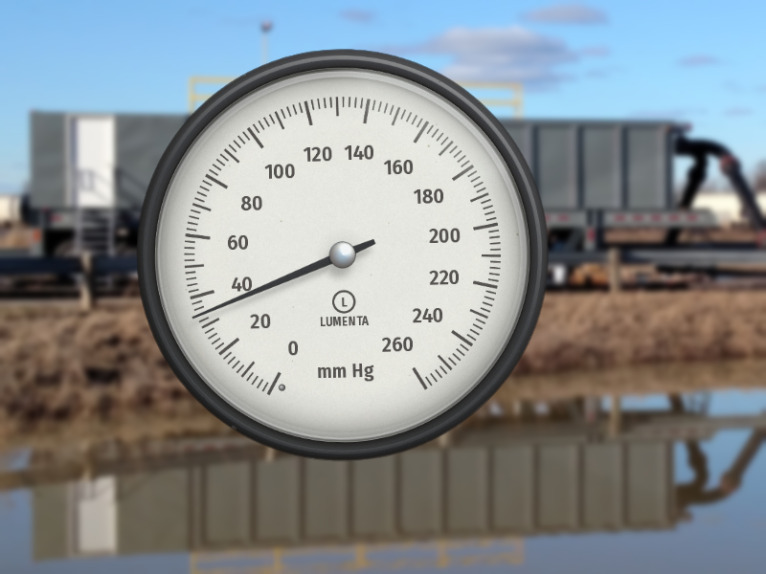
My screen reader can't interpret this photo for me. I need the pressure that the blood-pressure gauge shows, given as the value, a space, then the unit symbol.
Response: 34 mmHg
